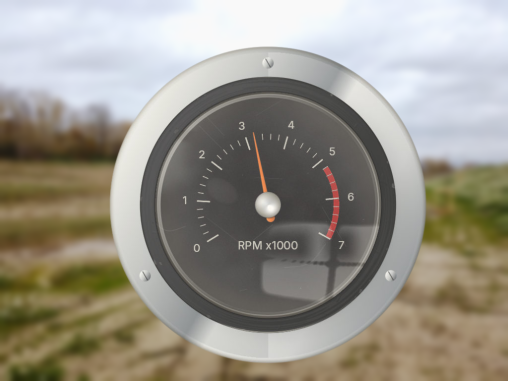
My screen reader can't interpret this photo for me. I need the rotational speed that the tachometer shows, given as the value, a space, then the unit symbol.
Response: 3200 rpm
